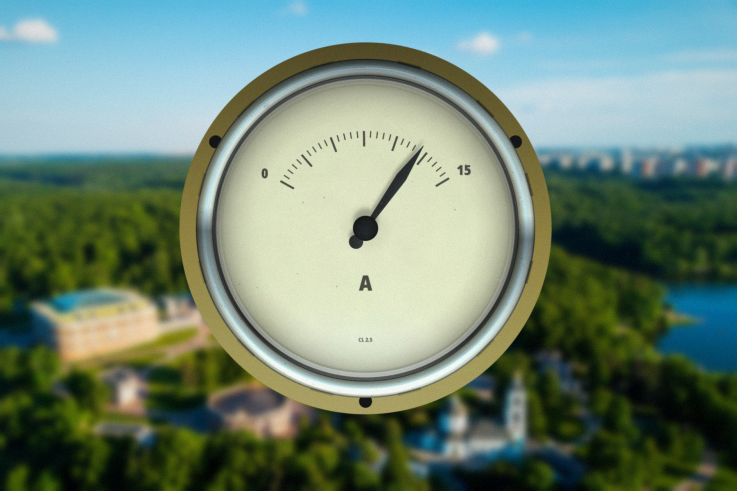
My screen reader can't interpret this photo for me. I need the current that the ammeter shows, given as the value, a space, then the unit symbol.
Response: 12 A
